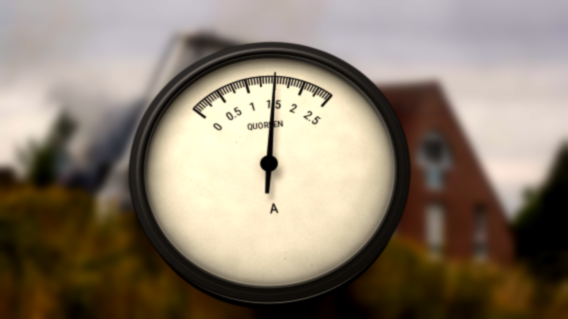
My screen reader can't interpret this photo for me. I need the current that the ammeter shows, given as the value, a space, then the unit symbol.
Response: 1.5 A
